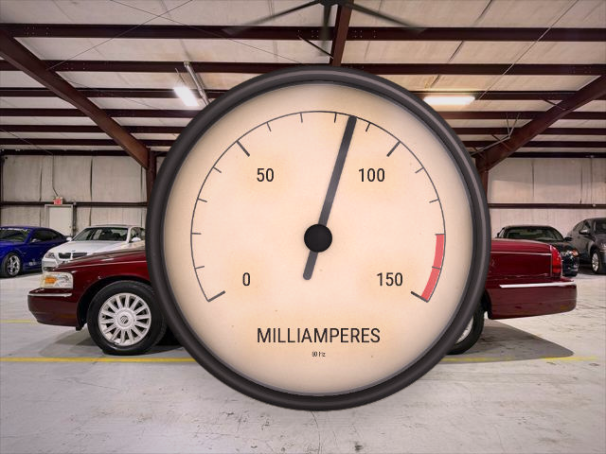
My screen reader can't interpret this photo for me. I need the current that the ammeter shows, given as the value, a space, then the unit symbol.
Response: 85 mA
